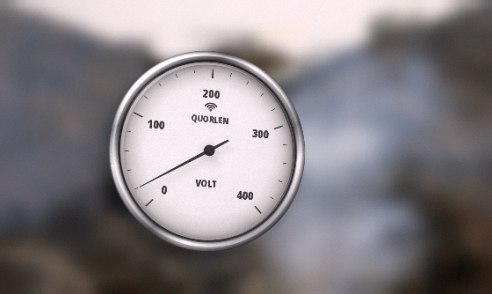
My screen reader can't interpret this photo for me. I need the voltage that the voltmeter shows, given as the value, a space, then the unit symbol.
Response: 20 V
